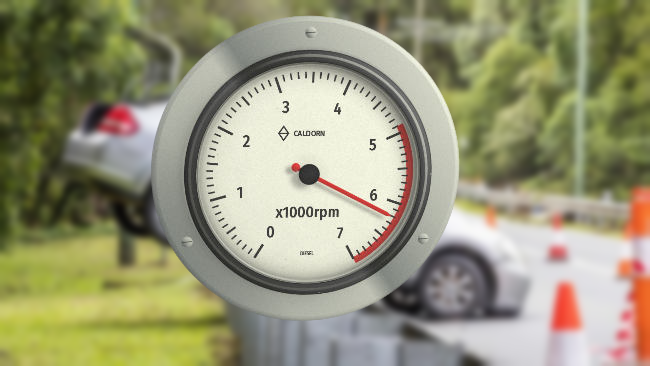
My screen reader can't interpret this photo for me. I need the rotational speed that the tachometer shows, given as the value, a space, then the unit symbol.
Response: 6200 rpm
